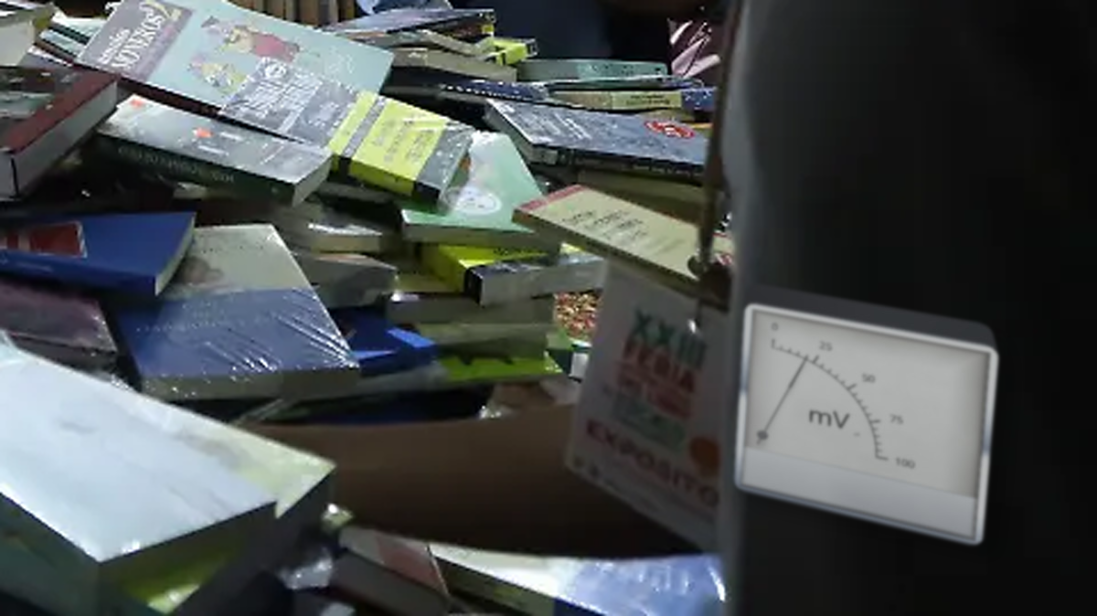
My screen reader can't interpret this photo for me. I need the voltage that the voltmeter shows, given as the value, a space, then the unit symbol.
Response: 20 mV
